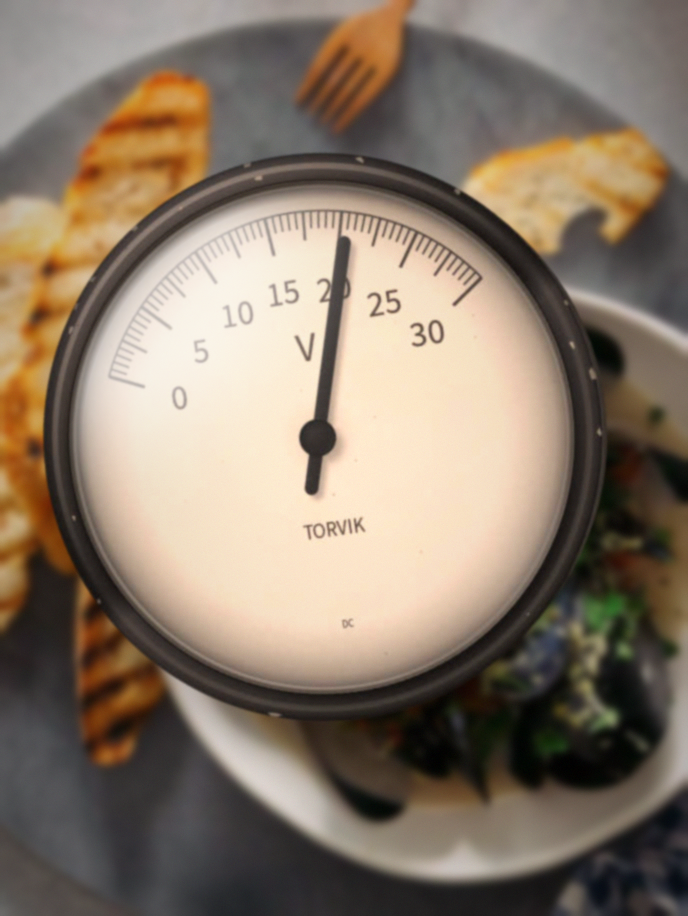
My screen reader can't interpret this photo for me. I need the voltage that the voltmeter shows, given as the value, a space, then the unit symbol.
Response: 20.5 V
